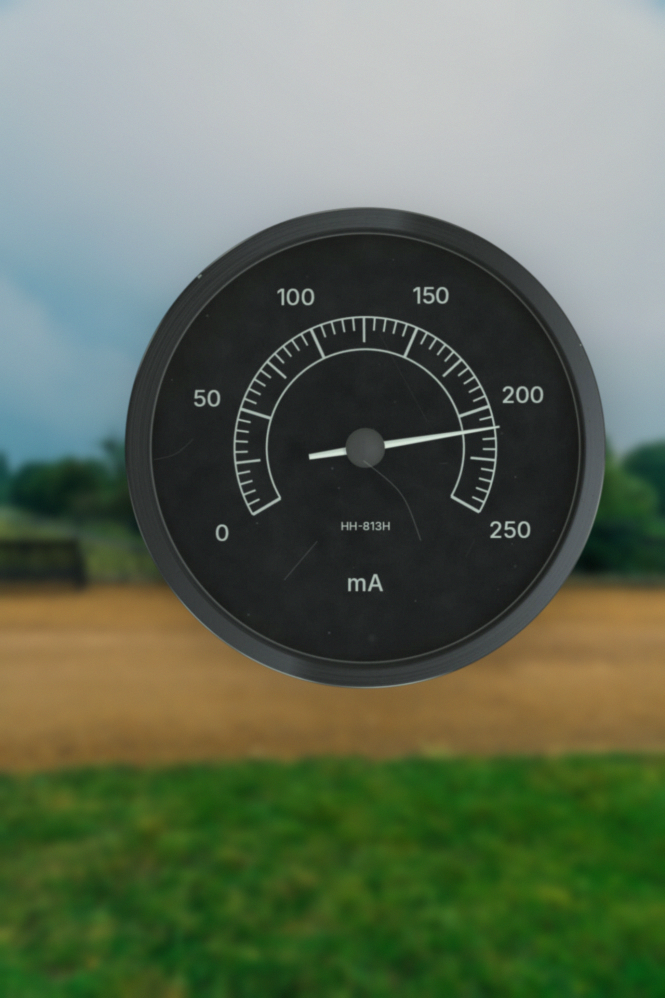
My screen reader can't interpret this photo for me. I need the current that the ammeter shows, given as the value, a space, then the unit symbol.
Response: 210 mA
